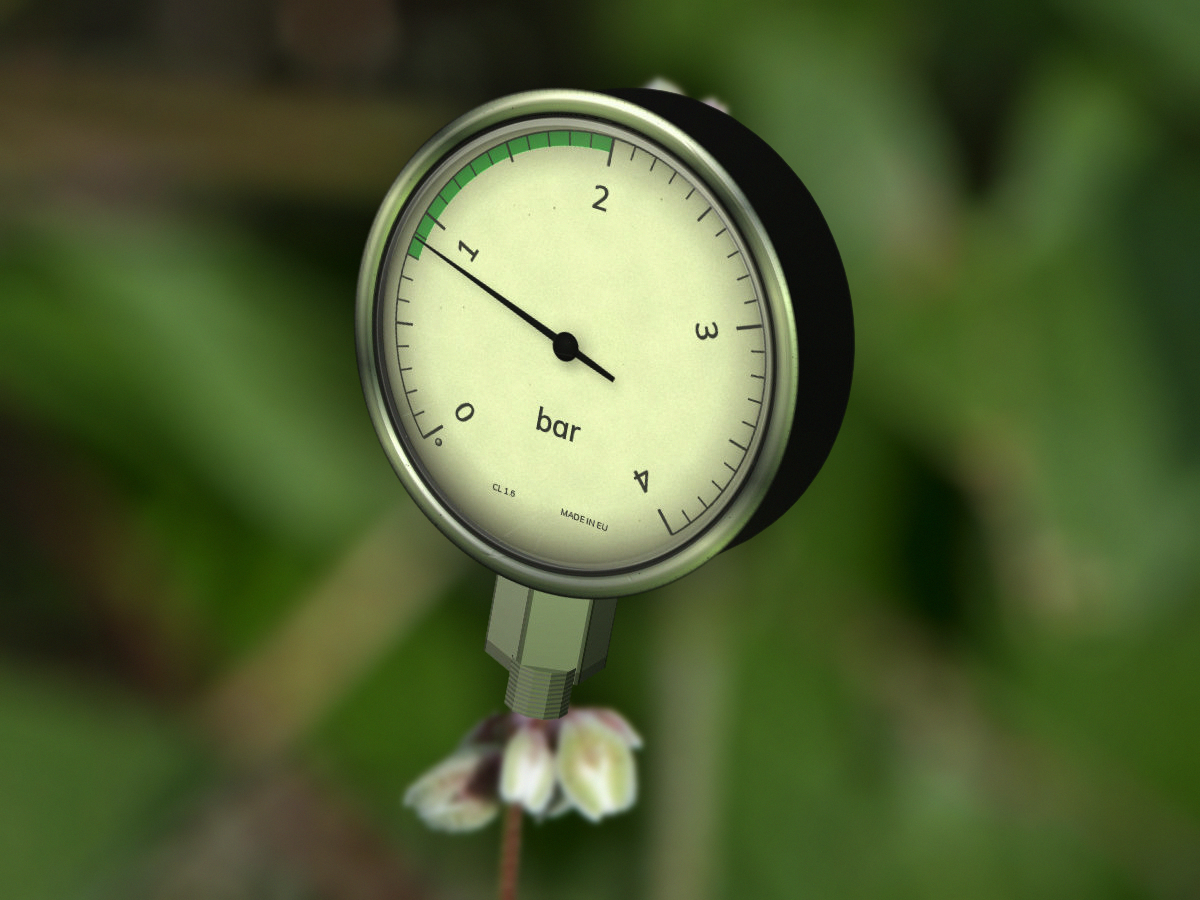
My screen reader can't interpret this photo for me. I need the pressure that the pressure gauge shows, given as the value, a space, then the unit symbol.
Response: 0.9 bar
